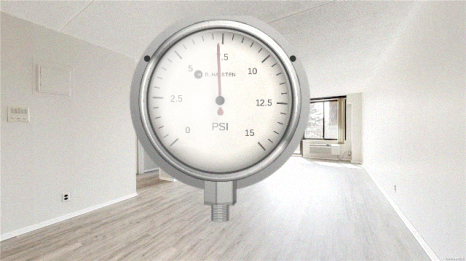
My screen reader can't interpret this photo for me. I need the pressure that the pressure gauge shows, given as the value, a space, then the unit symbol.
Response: 7.25 psi
